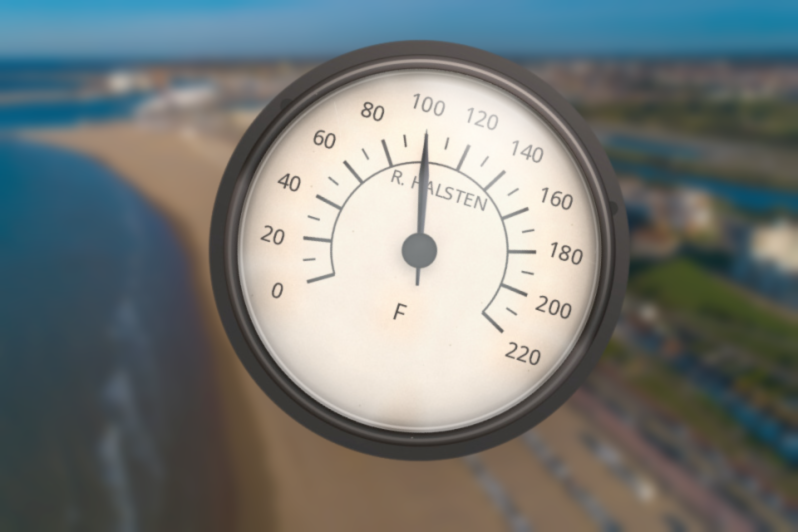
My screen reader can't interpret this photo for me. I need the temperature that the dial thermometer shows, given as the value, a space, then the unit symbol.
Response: 100 °F
